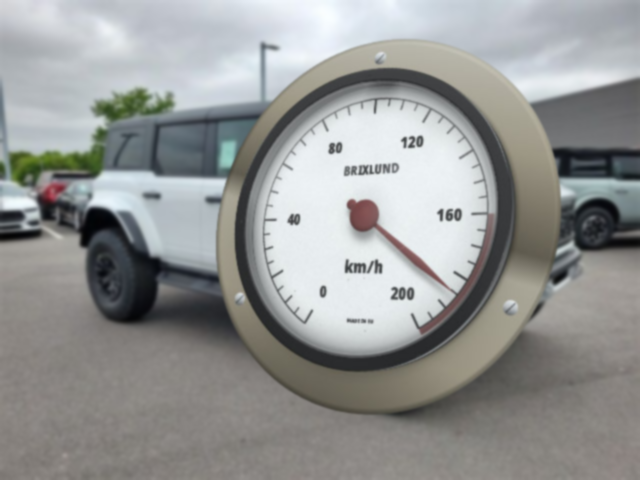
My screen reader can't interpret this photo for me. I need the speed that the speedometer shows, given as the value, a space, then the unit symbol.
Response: 185 km/h
